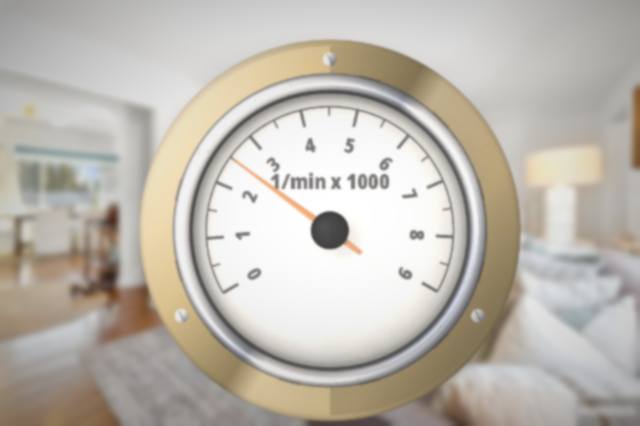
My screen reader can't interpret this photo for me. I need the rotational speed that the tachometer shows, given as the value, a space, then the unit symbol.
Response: 2500 rpm
